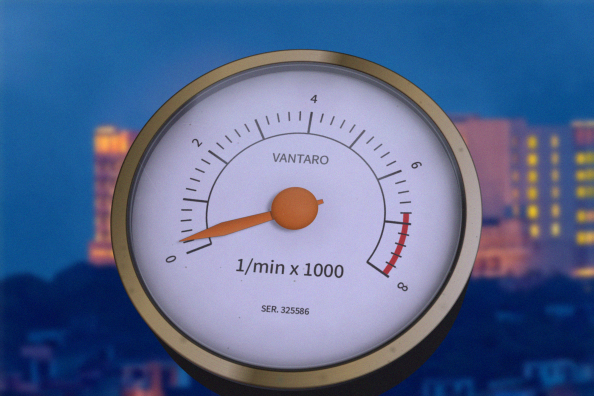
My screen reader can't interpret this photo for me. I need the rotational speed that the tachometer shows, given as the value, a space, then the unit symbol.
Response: 200 rpm
